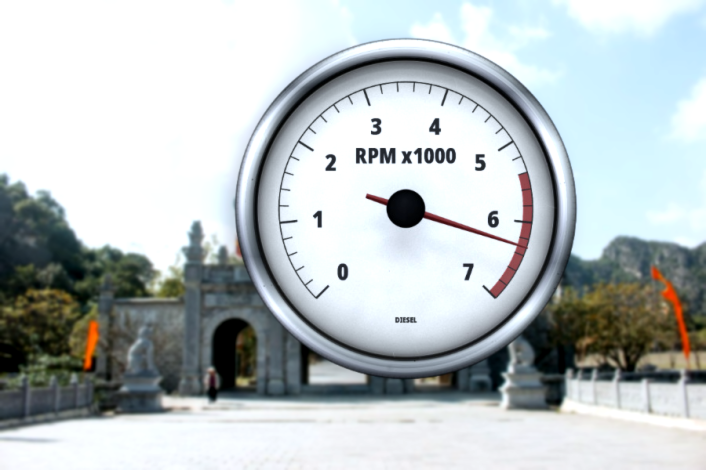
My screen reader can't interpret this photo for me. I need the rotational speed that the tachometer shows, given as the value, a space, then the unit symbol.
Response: 6300 rpm
